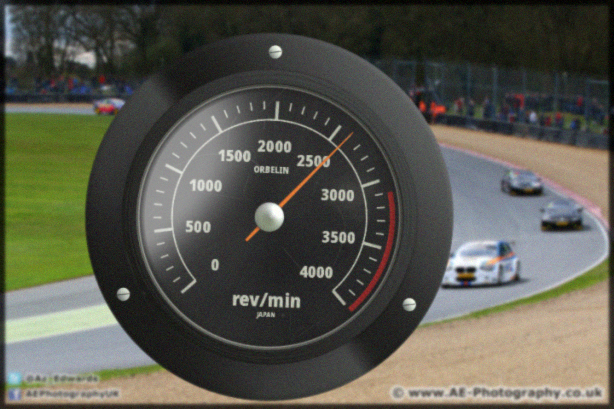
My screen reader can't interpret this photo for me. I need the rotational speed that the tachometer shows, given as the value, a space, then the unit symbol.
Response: 2600 rpm
